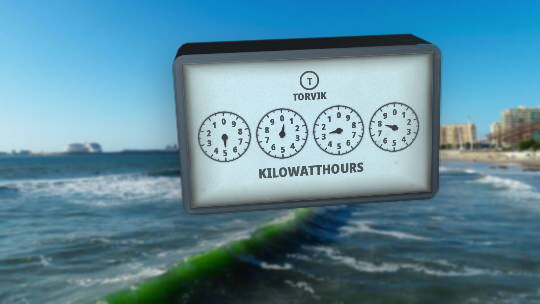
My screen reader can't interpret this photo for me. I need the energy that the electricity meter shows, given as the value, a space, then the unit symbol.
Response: 5028 kWh
